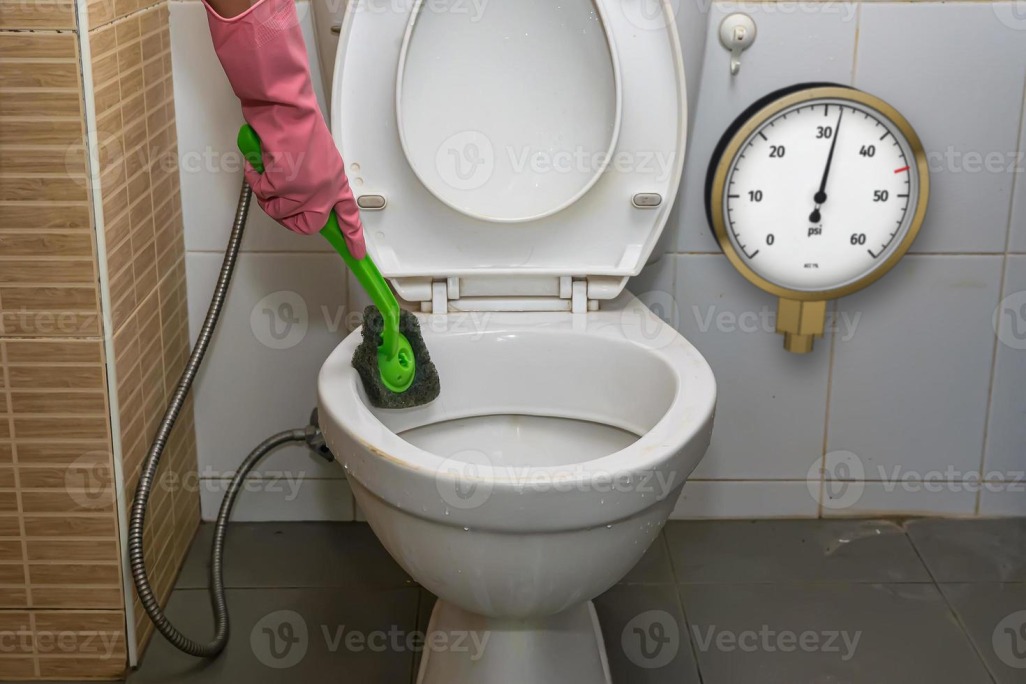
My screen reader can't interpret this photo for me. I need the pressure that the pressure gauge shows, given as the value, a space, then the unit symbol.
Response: 32 psi
